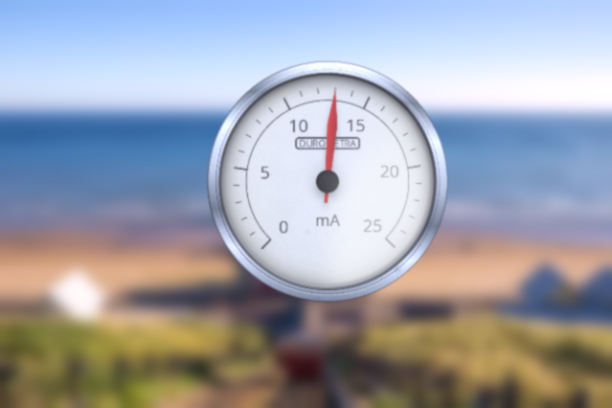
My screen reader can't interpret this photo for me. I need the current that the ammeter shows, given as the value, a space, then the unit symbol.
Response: 13 mA
